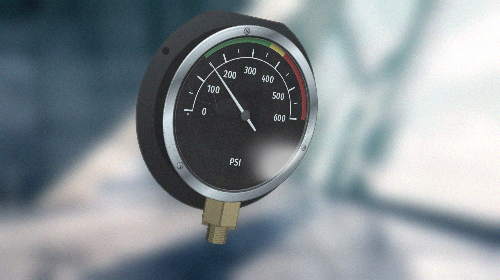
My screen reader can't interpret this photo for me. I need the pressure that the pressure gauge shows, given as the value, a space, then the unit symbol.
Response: 150 psi
